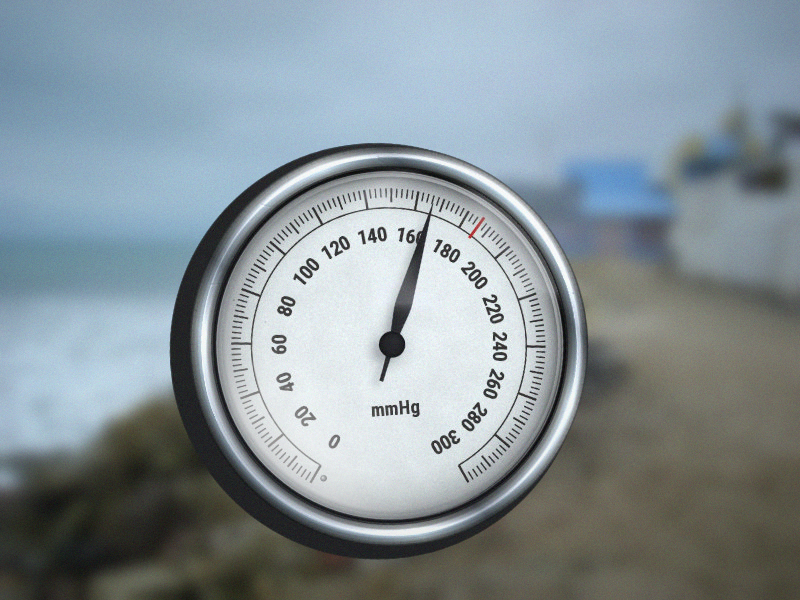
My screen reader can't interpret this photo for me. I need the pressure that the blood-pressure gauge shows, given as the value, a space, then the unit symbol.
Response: 166 mmHg
